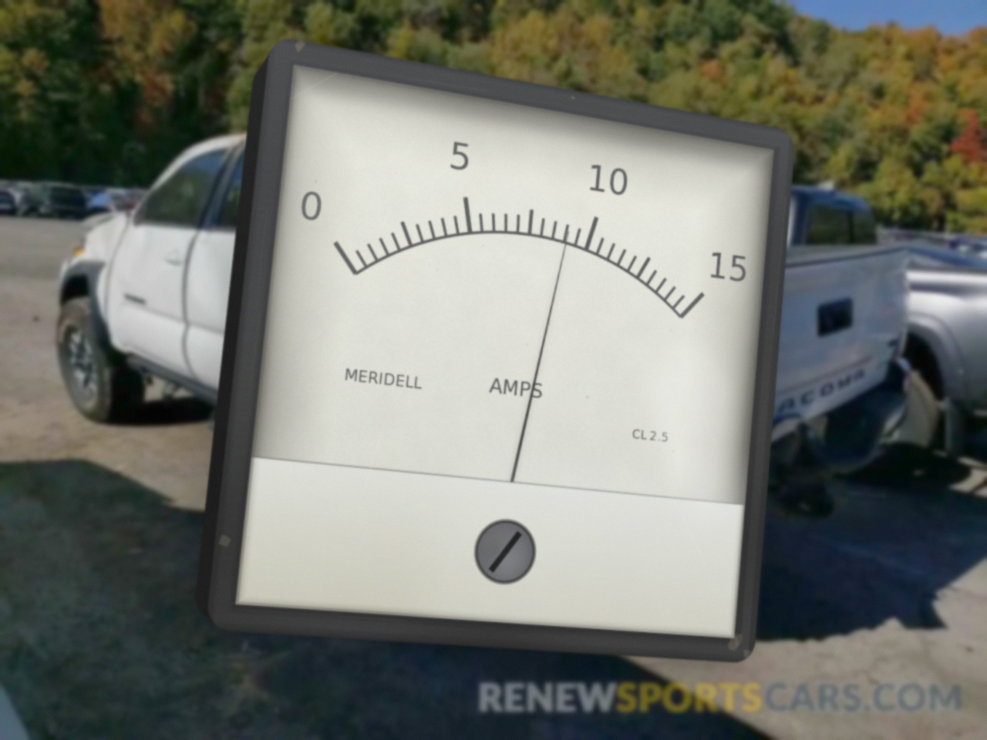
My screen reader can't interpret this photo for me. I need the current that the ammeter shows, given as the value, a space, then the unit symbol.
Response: 9 A
